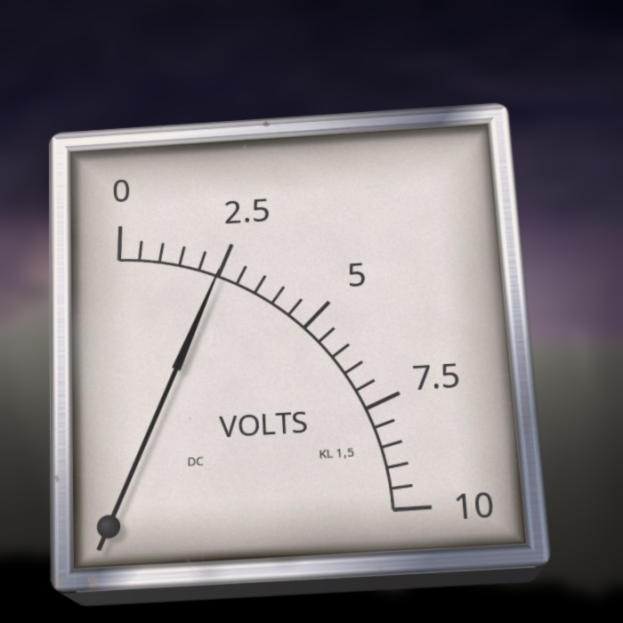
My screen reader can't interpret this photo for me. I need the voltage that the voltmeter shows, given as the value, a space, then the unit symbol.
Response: 2.5 V
